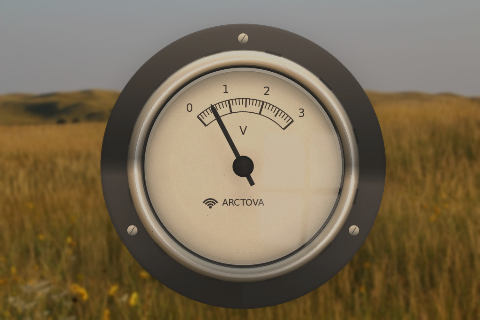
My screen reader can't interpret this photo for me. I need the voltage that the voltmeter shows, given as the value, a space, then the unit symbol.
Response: 0.5 V
